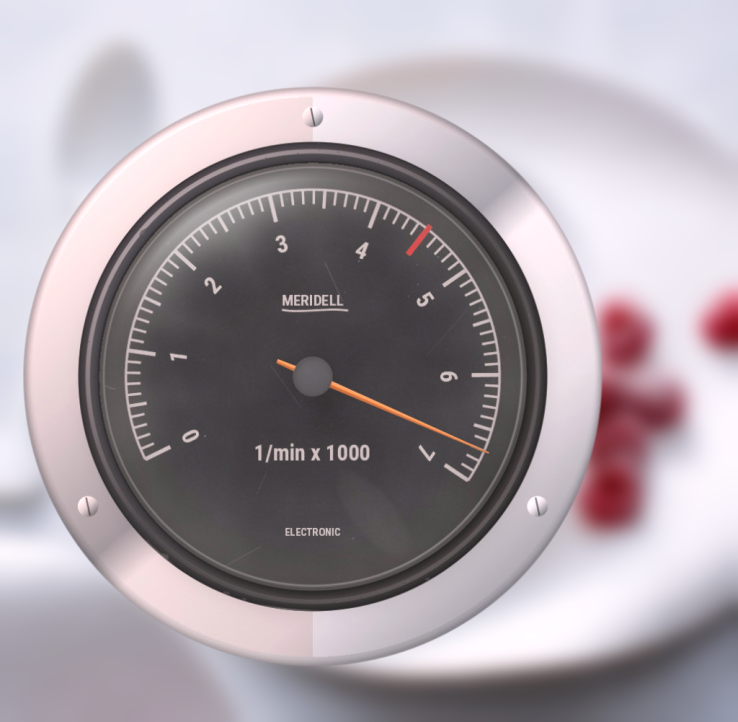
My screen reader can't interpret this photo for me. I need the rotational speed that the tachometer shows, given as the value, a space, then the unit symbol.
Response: 6700 rpm
